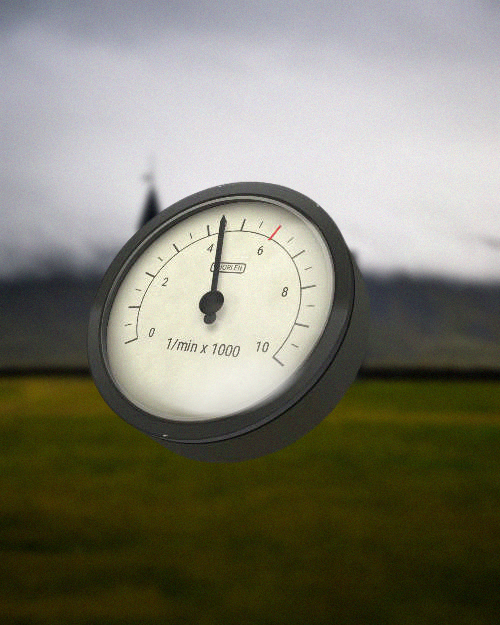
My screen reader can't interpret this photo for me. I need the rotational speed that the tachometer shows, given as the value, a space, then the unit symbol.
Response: 4500 rpm
